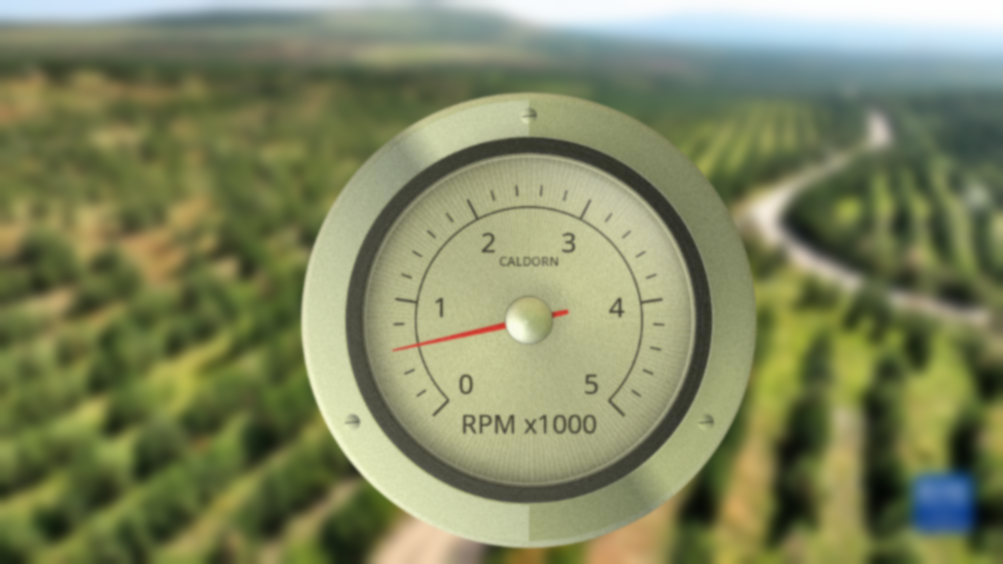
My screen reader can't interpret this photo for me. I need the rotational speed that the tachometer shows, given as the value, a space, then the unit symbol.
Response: 600 rpm
